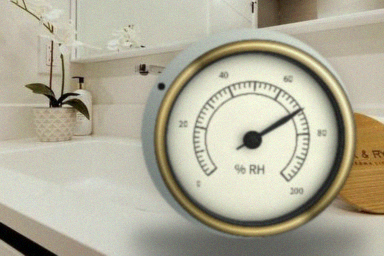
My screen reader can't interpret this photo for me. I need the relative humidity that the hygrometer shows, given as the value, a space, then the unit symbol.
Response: 70 %
